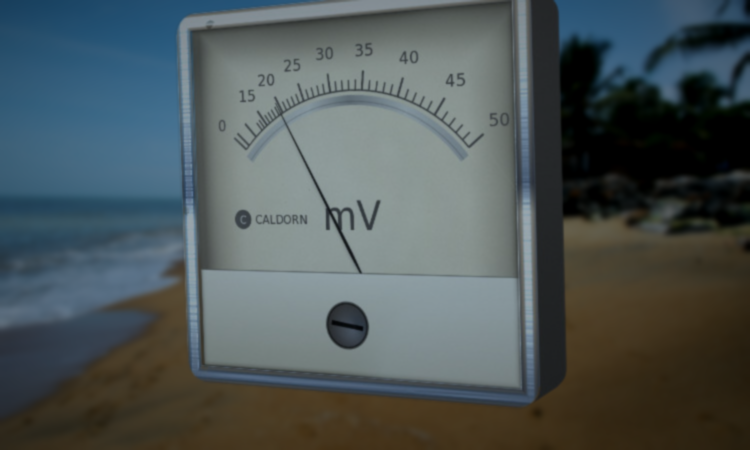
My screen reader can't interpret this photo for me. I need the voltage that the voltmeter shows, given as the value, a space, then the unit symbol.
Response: 20 mV
